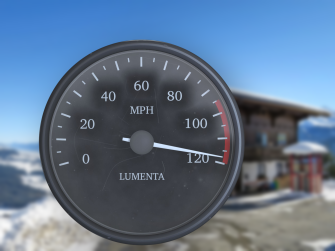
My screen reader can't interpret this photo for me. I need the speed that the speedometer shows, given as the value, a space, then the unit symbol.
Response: 117.5 mph
